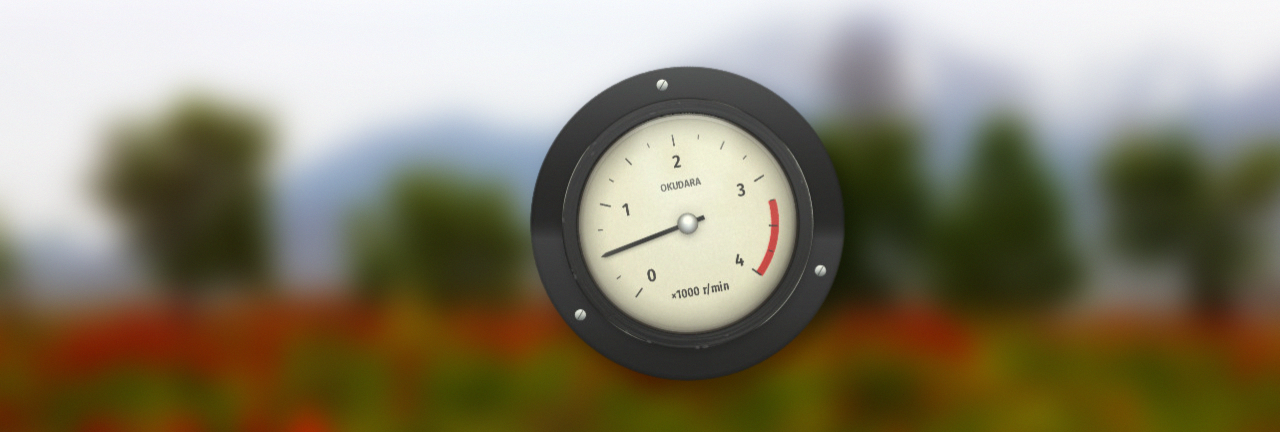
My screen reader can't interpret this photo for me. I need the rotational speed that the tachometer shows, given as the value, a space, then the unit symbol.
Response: 500 rpm
